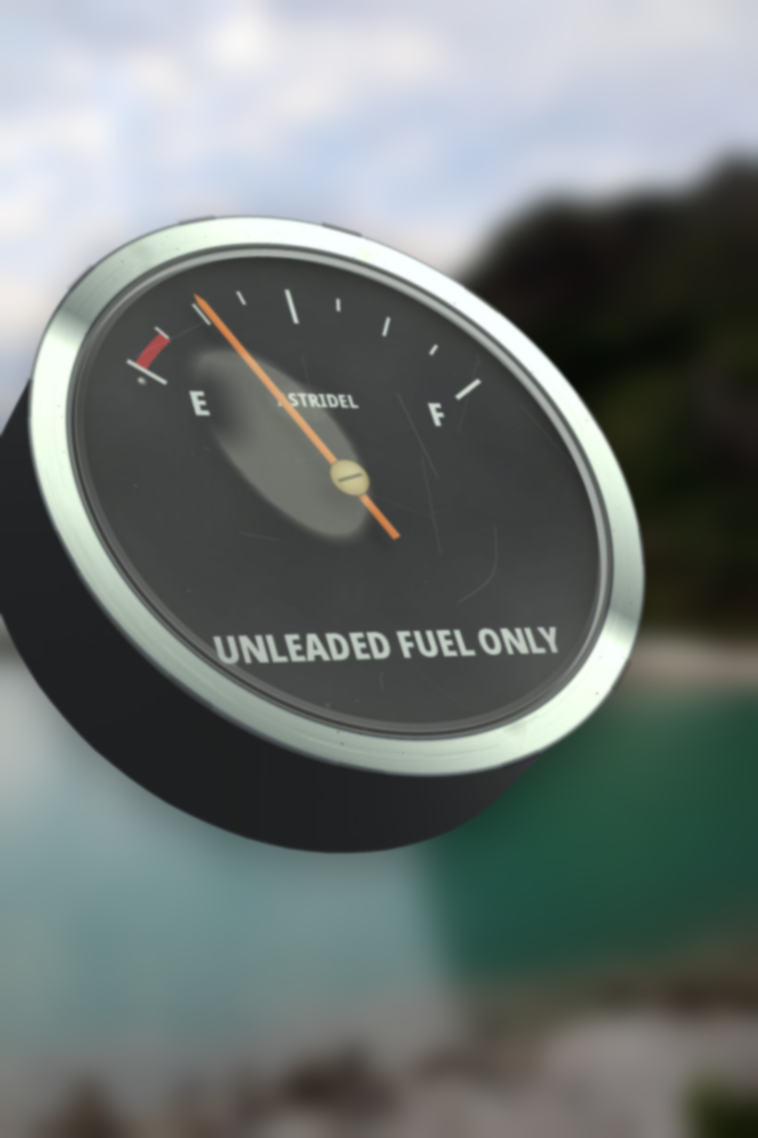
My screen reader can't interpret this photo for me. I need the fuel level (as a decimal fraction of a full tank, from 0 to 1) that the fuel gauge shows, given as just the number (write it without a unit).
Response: 0.25
